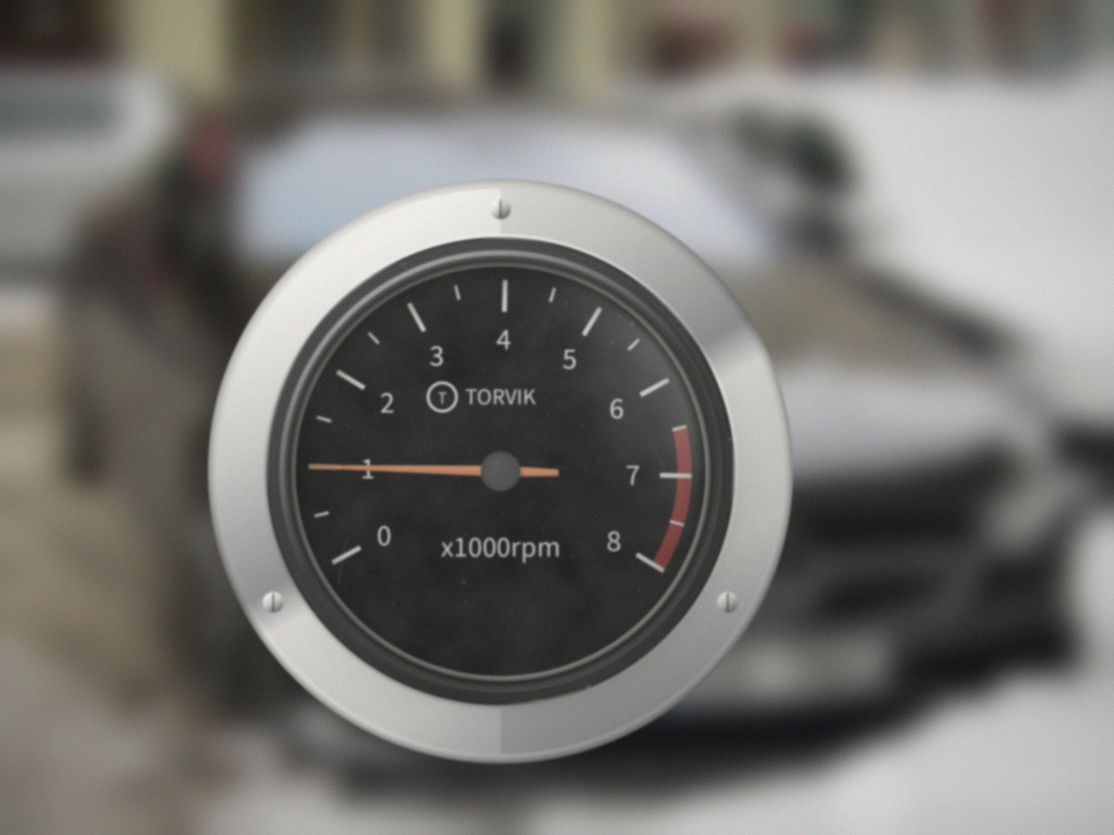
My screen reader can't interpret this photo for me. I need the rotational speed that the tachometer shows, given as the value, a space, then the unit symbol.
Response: 1000 rpm
